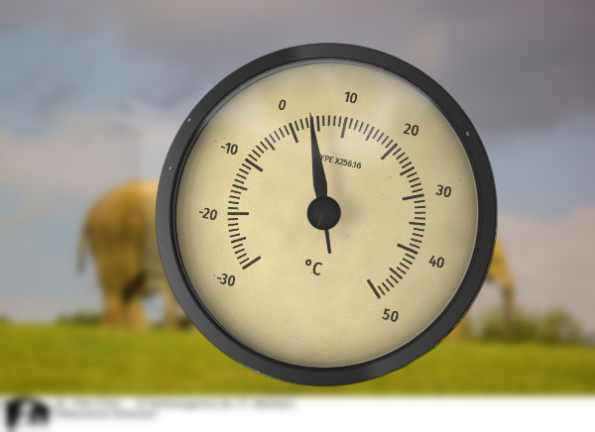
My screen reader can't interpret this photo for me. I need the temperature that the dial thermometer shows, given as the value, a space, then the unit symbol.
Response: 4 °C
